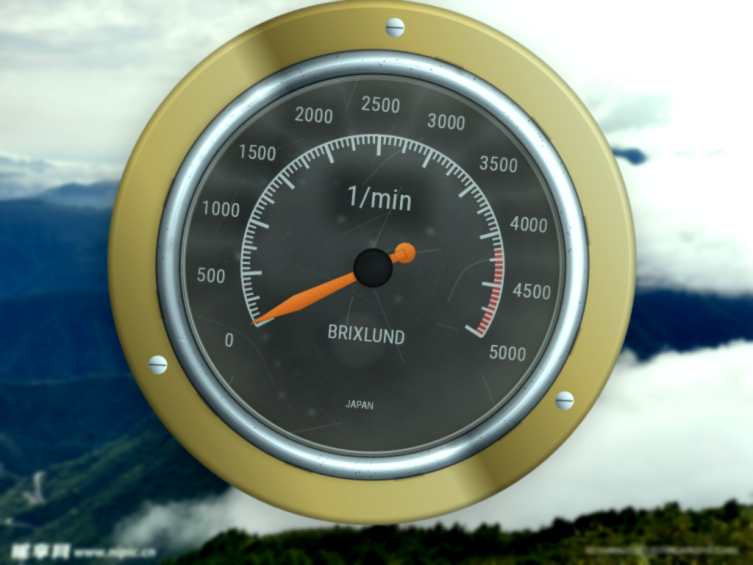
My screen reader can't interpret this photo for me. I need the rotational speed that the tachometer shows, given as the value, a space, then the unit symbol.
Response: 50 rpm
